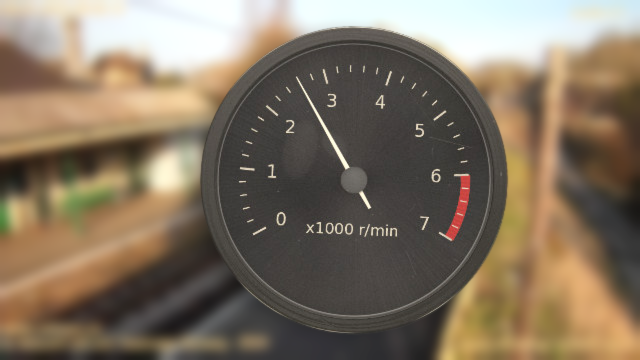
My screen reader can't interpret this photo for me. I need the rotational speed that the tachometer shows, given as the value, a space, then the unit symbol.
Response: 2600 rpm
